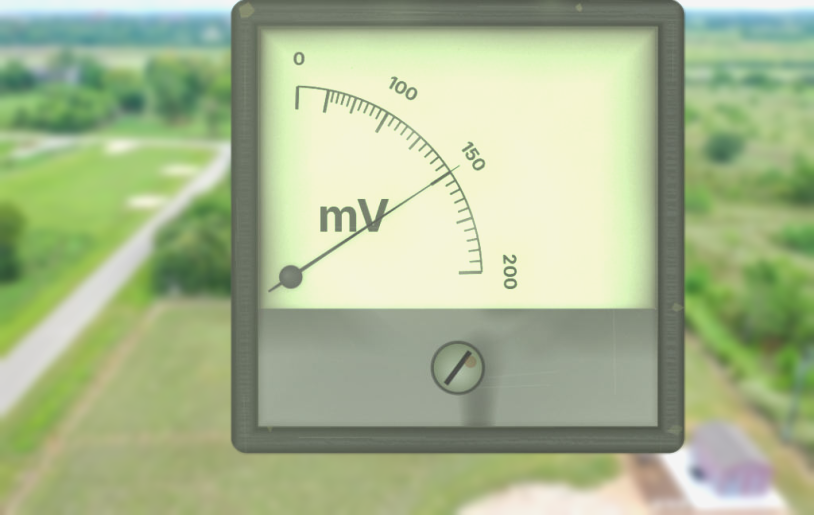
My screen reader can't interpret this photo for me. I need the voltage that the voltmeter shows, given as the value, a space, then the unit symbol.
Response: 150 mV
